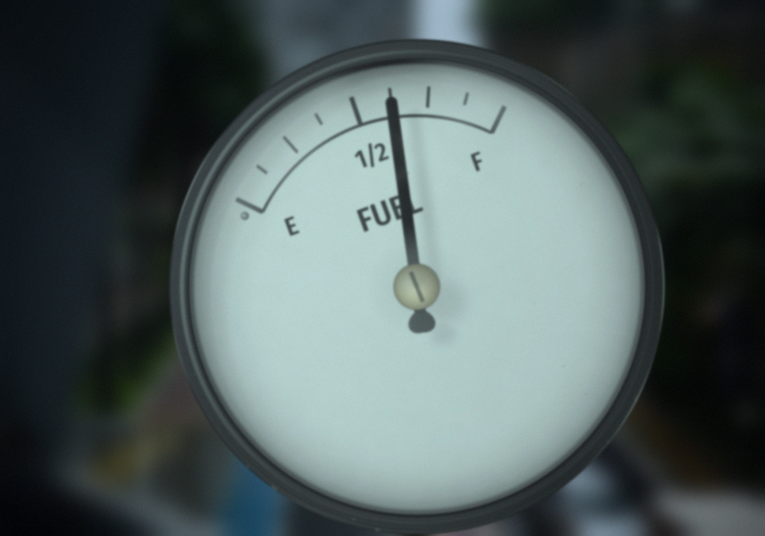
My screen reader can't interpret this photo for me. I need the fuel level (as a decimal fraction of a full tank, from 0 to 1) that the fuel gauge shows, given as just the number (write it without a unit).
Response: 0.625
